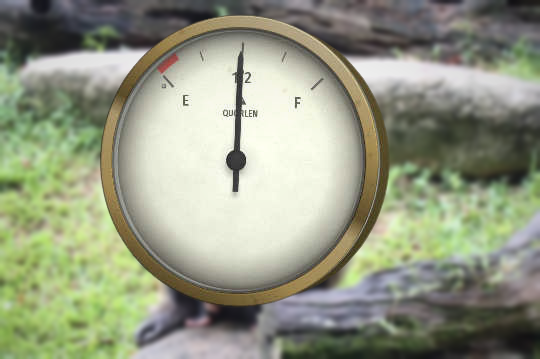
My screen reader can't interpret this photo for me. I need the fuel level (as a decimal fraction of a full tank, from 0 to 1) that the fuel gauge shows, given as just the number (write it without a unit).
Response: 0.5
